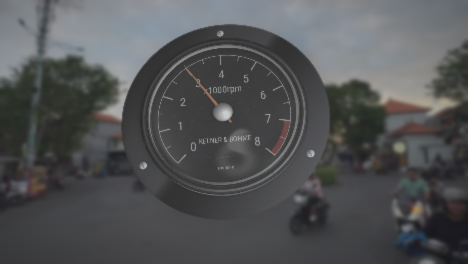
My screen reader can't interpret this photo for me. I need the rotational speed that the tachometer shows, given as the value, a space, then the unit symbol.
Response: 3000 rpm
